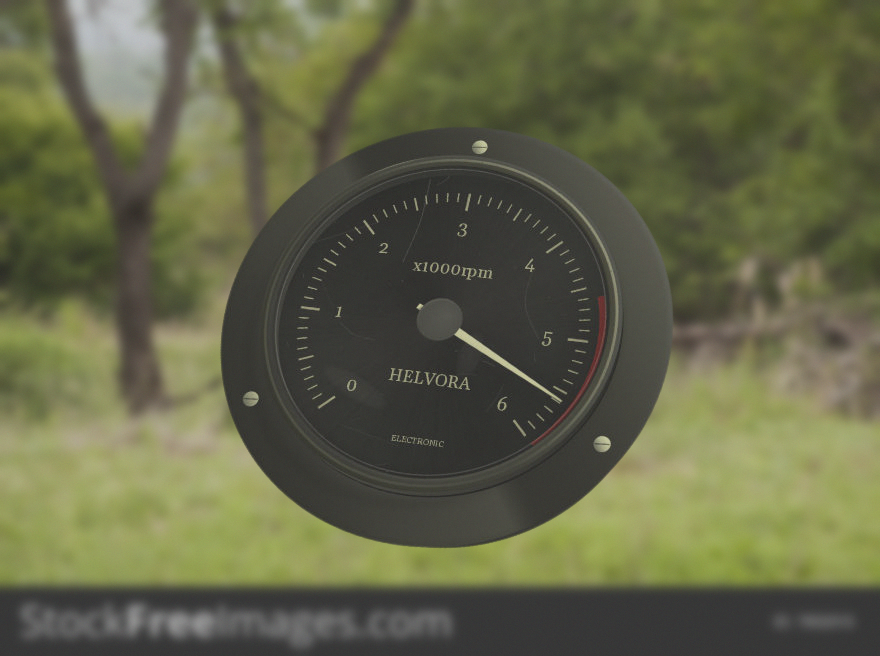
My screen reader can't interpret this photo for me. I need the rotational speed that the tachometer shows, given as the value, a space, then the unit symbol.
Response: 5600 rpm
